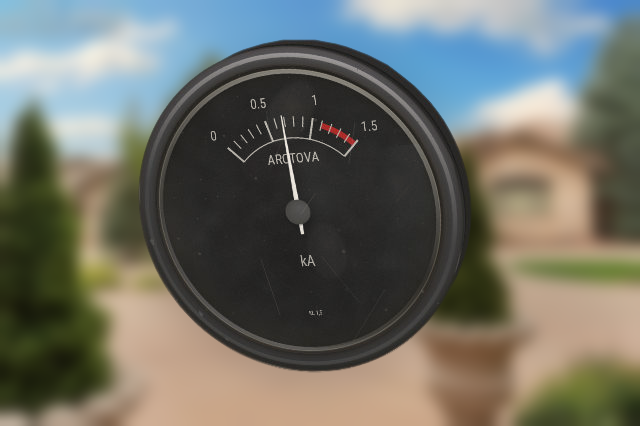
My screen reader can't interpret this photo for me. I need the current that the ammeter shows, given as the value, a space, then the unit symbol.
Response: 0.7 kA
